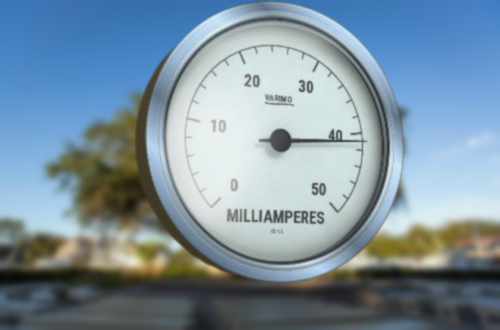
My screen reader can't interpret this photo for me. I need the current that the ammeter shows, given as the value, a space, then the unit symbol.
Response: 41 mA
